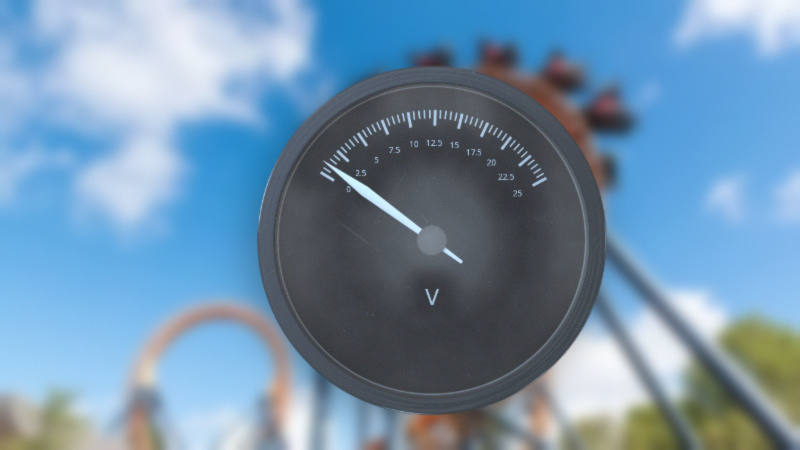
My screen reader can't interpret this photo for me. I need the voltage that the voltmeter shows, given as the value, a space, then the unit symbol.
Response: 1 V
